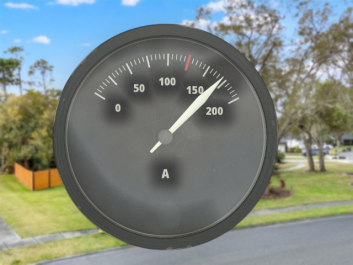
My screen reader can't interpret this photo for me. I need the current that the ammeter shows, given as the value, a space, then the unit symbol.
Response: 170 A
